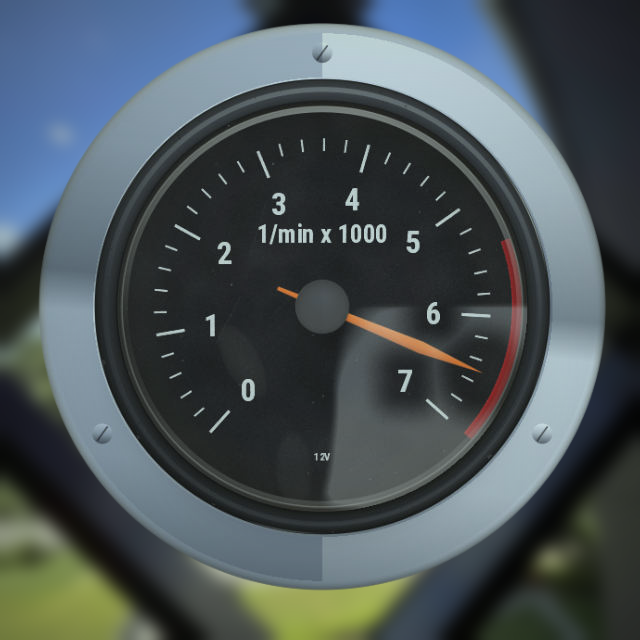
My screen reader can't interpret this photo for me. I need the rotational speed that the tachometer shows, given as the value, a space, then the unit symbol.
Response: 6500 rpm
